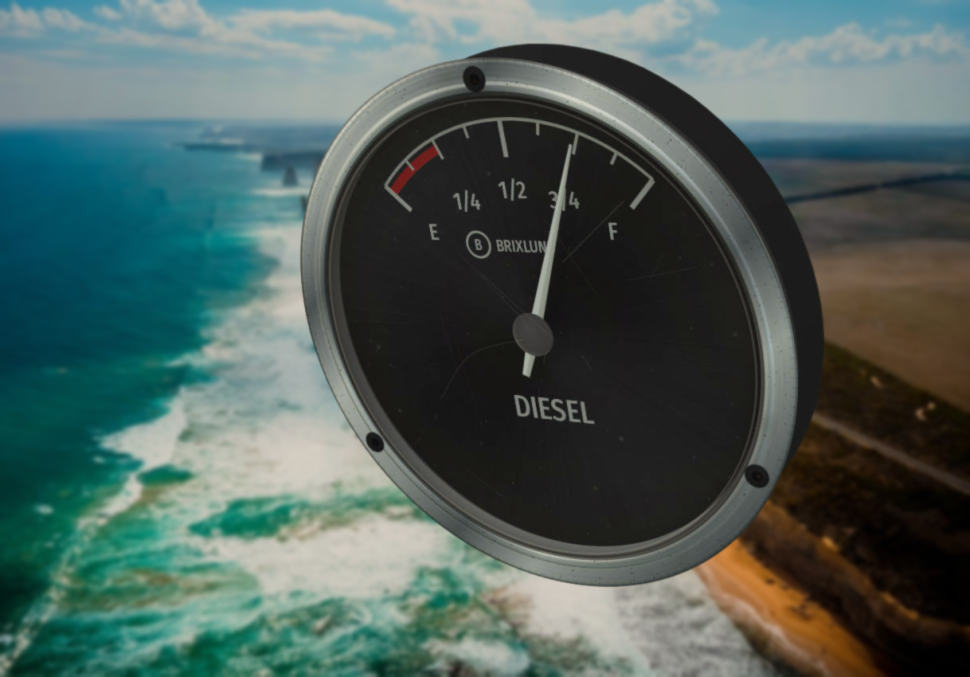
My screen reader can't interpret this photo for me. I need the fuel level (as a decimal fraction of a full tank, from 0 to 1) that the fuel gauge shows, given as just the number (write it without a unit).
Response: 0.75
